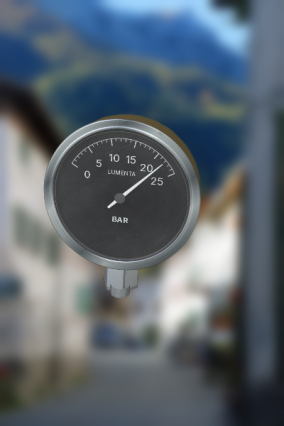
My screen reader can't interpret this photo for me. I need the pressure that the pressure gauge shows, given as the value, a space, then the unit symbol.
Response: 22 bar
